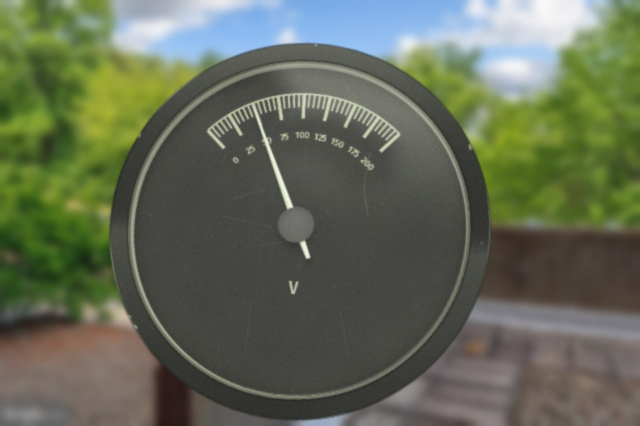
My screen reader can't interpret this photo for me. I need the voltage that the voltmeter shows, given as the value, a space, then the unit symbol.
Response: 50 V
